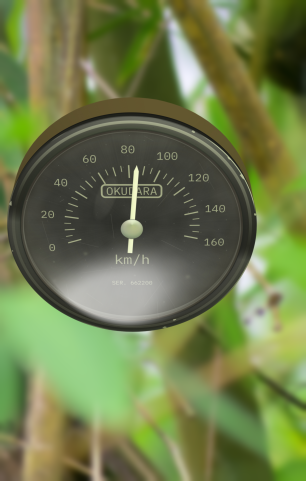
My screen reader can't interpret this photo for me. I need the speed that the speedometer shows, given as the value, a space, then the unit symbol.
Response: 85 km/h
